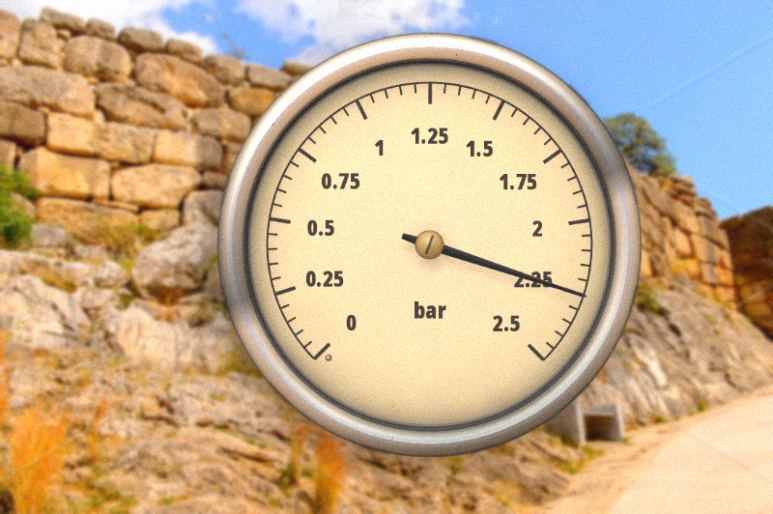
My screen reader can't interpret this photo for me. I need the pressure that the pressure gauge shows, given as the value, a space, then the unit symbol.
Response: 2.25 bar
